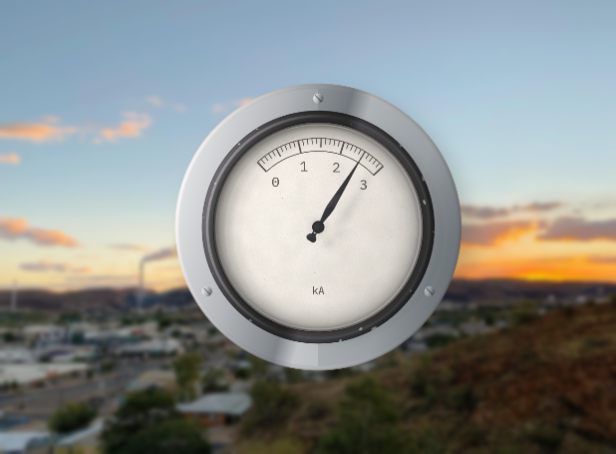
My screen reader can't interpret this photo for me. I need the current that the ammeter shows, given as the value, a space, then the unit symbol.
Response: 2.5 kA
